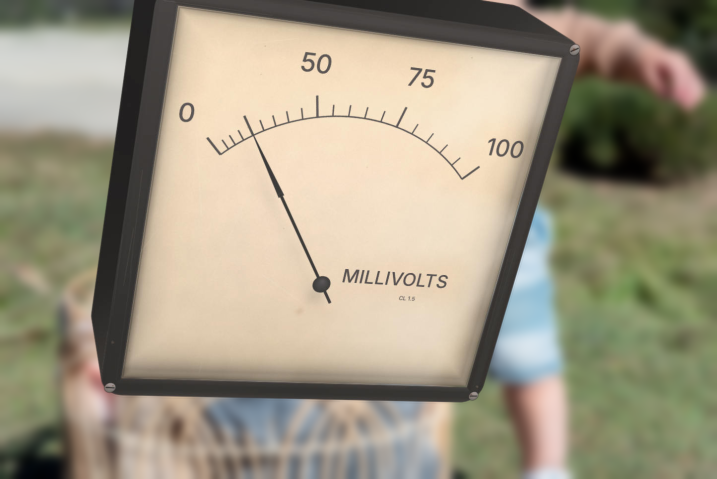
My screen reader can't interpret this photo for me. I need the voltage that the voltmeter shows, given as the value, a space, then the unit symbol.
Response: 25 mV
